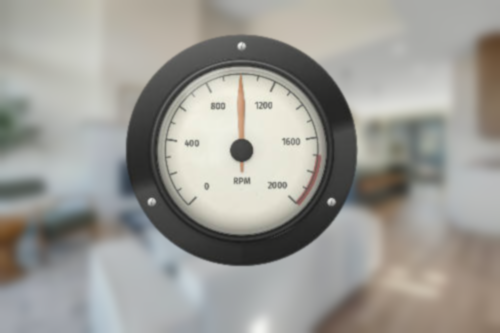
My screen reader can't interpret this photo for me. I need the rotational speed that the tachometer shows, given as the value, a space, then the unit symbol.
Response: 1000 rpm
